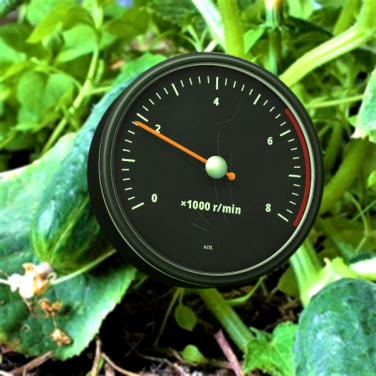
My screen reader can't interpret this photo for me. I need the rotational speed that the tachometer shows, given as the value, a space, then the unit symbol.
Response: 1800 rpm
